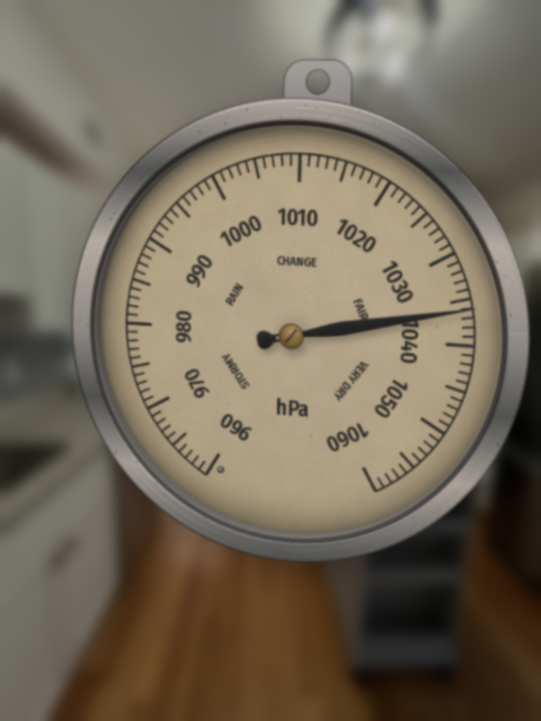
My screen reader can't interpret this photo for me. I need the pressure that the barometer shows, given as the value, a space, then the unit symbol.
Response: 1036 hPa
